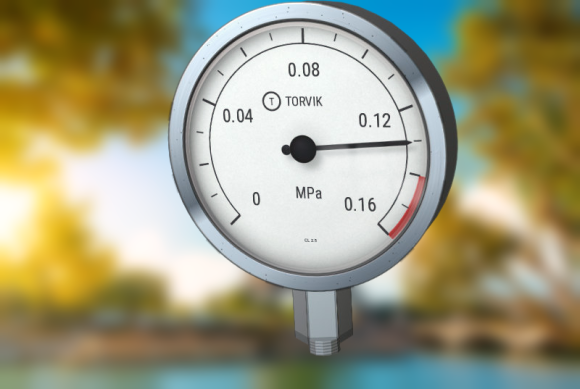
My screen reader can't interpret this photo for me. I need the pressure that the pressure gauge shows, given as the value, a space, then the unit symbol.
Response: 0.13 MPa
